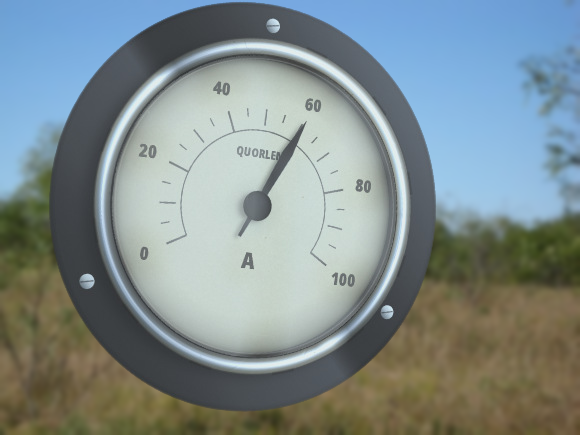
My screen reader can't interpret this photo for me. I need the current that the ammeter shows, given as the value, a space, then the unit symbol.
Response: 60 A
